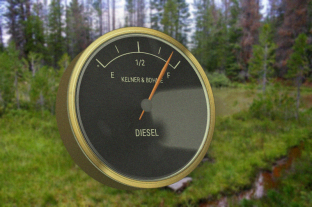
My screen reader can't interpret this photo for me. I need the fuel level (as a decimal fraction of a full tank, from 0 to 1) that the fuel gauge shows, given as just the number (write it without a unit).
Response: 0.875
